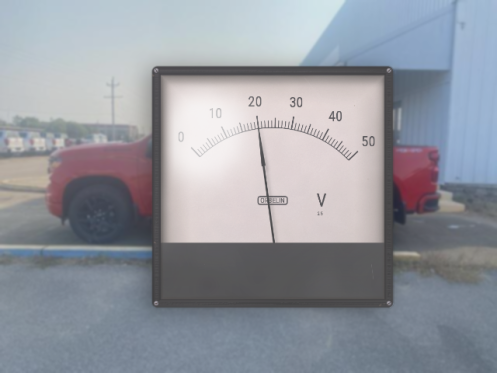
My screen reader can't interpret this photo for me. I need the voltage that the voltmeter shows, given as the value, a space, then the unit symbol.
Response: 20 V
